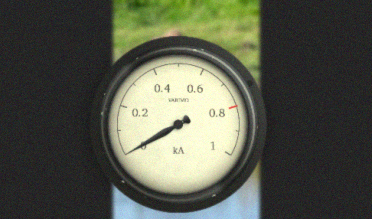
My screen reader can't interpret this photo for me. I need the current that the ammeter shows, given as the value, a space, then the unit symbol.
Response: 0 kA
